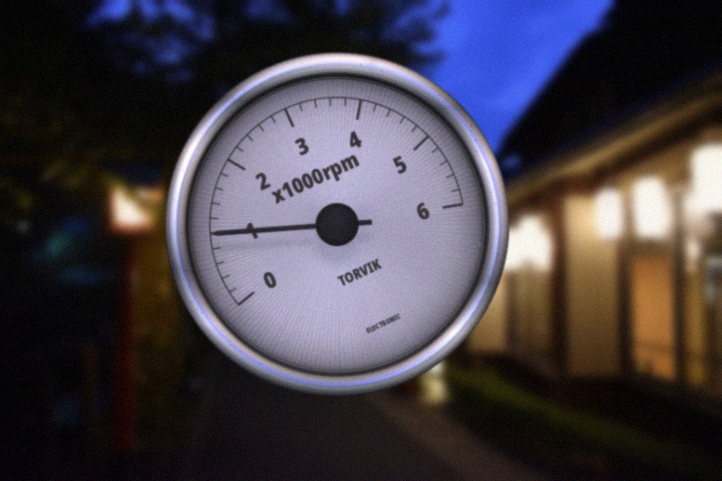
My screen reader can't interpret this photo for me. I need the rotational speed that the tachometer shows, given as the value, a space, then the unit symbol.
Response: 1000 rpm
